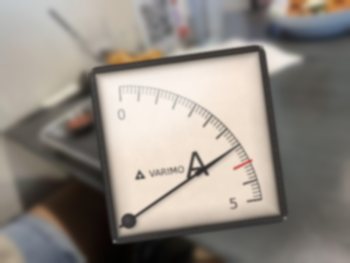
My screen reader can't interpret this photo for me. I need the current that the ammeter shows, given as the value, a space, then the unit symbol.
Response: 3.5 A
